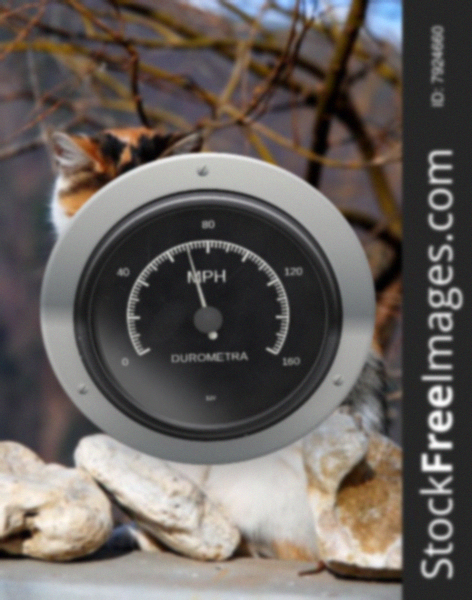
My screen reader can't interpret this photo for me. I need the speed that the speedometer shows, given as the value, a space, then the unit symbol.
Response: 70 mph
